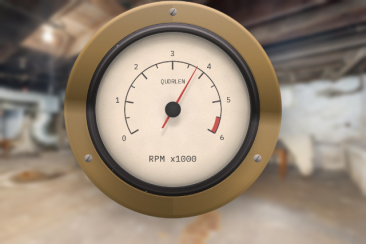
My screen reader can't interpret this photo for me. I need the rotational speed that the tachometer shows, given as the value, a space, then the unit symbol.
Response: 3750 rpm
